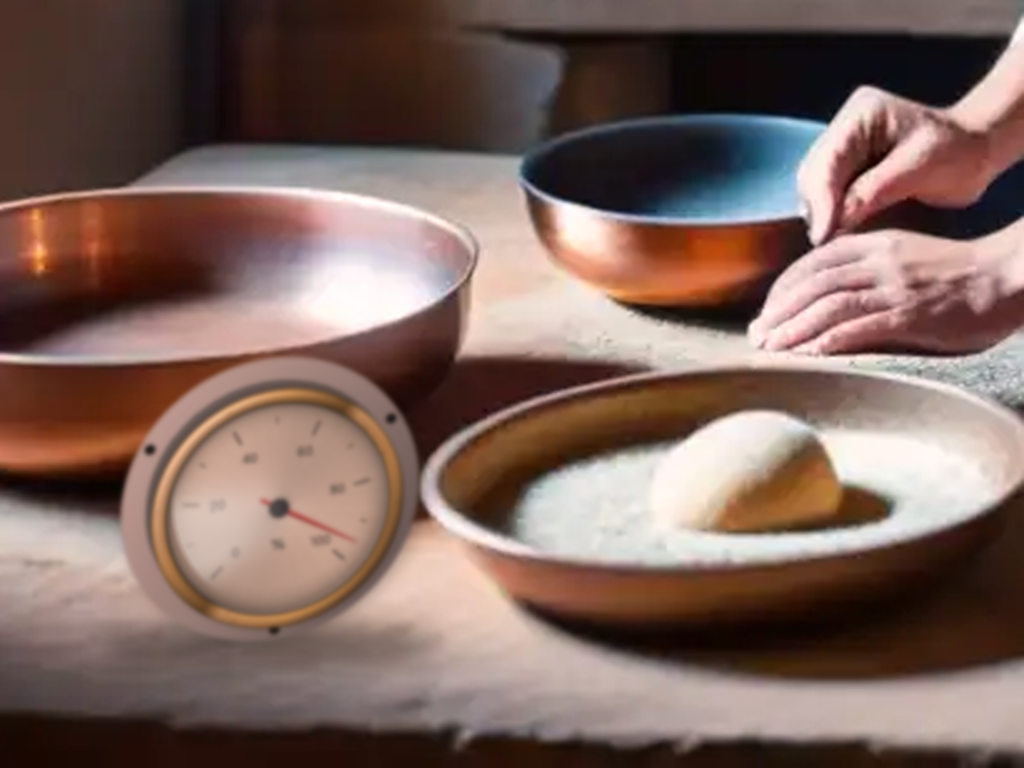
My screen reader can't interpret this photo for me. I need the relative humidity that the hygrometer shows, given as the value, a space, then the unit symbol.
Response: 95 %
